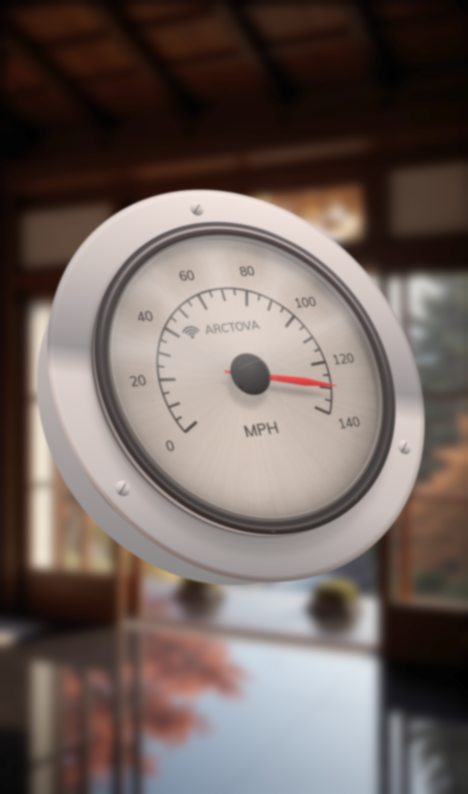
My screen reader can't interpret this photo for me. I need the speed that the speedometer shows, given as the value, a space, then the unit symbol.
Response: 130 mph
